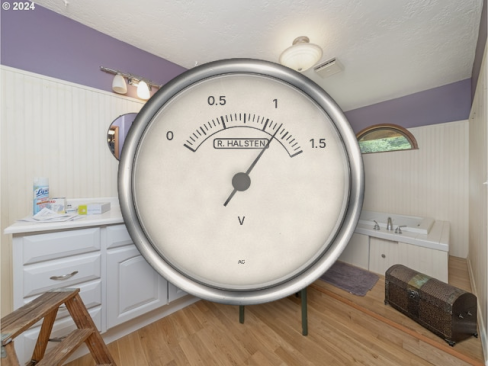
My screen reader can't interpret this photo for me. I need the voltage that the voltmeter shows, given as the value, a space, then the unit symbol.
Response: 1.15 V
